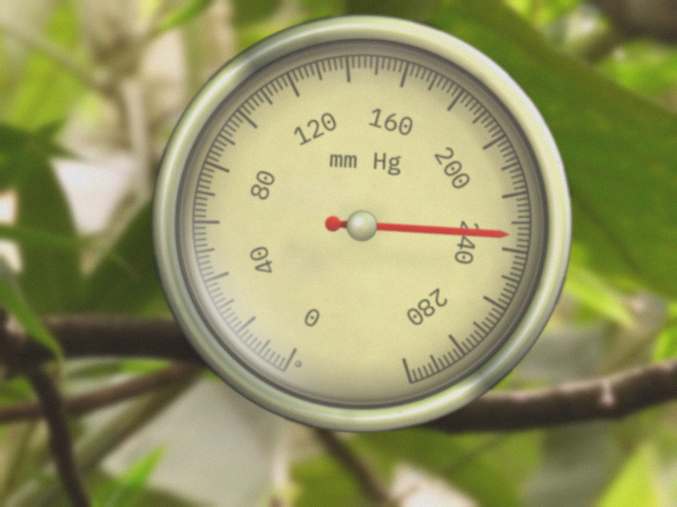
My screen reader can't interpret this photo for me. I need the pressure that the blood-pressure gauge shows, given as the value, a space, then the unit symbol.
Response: 234 mmHg
